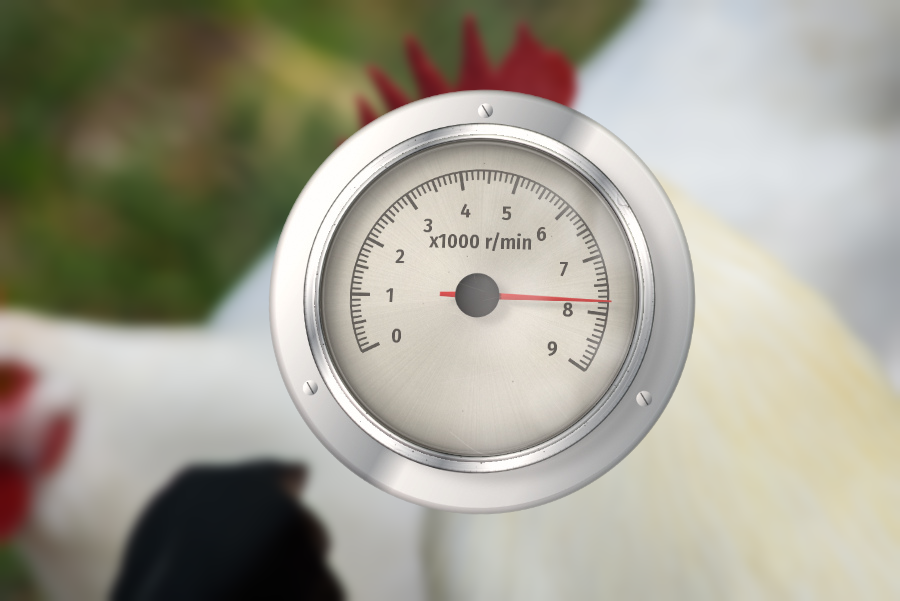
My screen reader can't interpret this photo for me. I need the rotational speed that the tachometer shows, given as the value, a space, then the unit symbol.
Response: 7800 rpm
